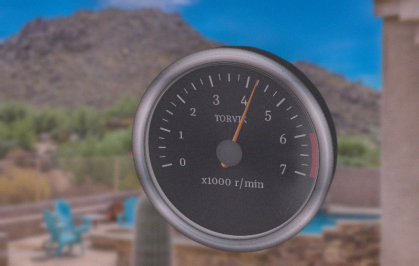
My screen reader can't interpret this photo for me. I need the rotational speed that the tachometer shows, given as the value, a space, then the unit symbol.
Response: 4250 rpm
